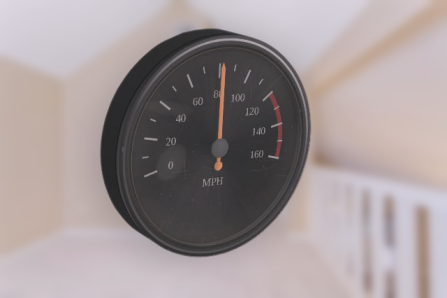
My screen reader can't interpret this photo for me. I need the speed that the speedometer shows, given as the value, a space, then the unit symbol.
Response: 80 mph
